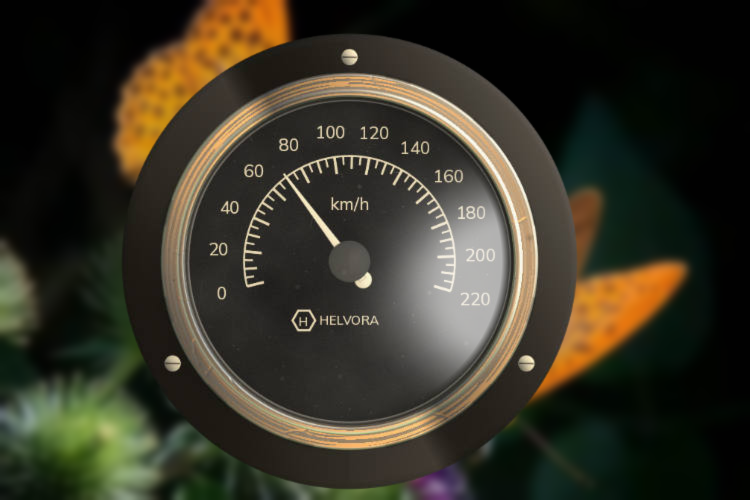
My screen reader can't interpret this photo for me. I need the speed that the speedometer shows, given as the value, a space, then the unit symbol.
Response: 70 km/h
